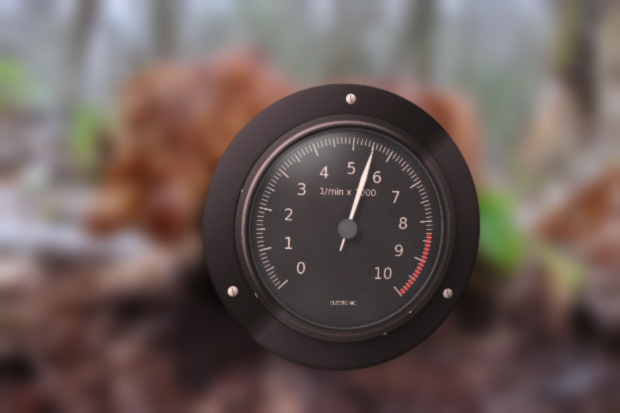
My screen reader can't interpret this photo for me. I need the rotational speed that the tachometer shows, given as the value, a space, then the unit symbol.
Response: 5500 rpm
